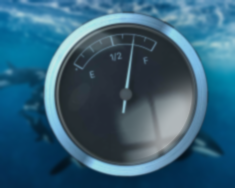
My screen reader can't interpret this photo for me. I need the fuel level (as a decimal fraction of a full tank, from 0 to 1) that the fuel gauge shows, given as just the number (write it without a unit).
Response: 0.75
